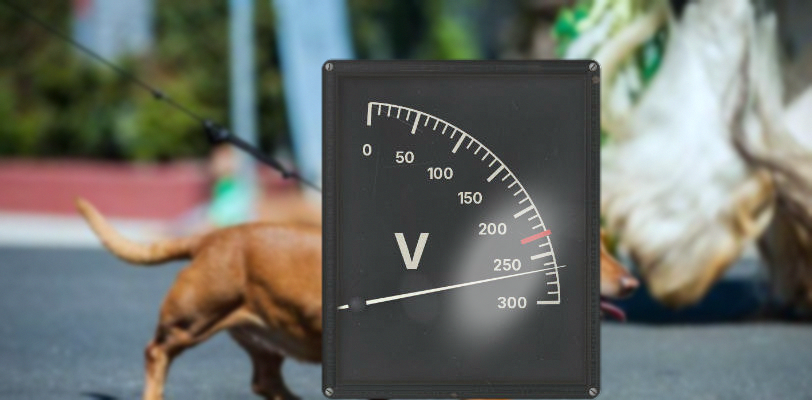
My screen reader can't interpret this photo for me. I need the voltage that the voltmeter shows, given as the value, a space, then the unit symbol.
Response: 265 V
